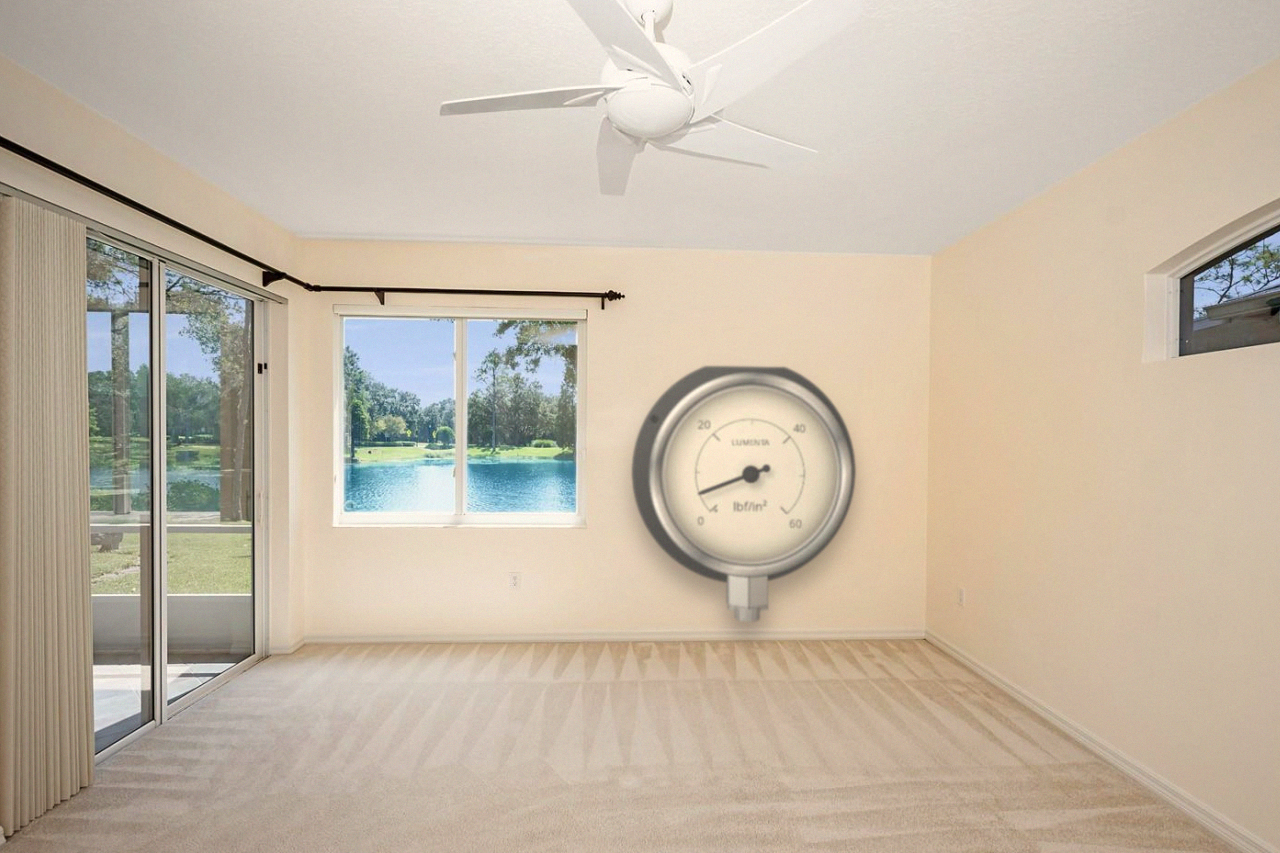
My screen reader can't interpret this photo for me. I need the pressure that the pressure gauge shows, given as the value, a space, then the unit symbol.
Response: 5 psi
